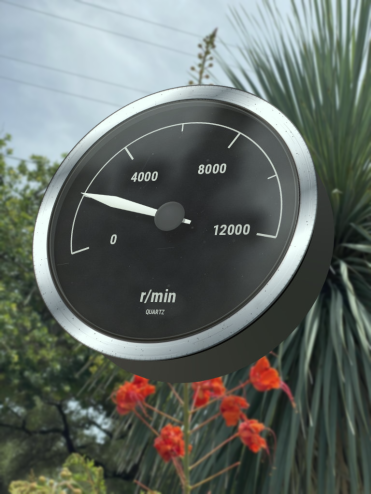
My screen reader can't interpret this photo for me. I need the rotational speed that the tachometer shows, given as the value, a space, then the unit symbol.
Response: 2000 rpm
